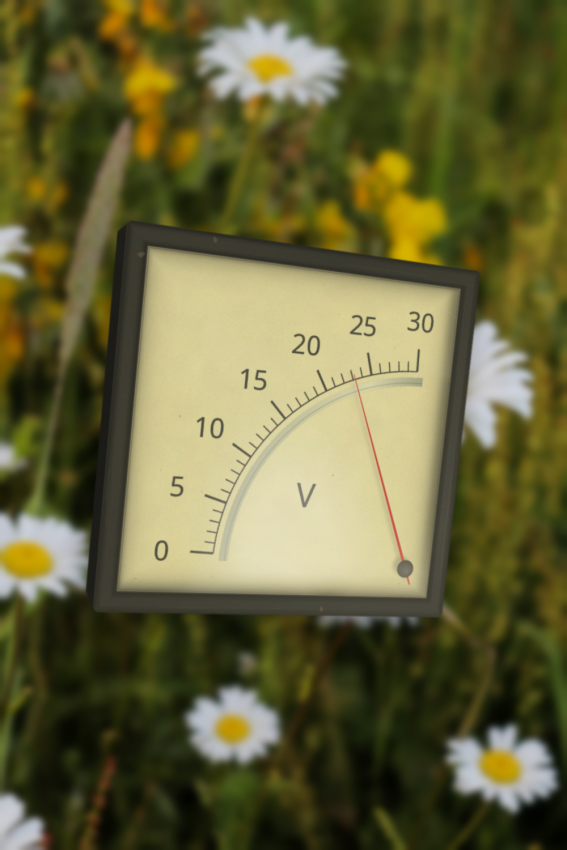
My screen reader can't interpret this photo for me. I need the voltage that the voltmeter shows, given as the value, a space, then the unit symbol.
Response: 23 V
